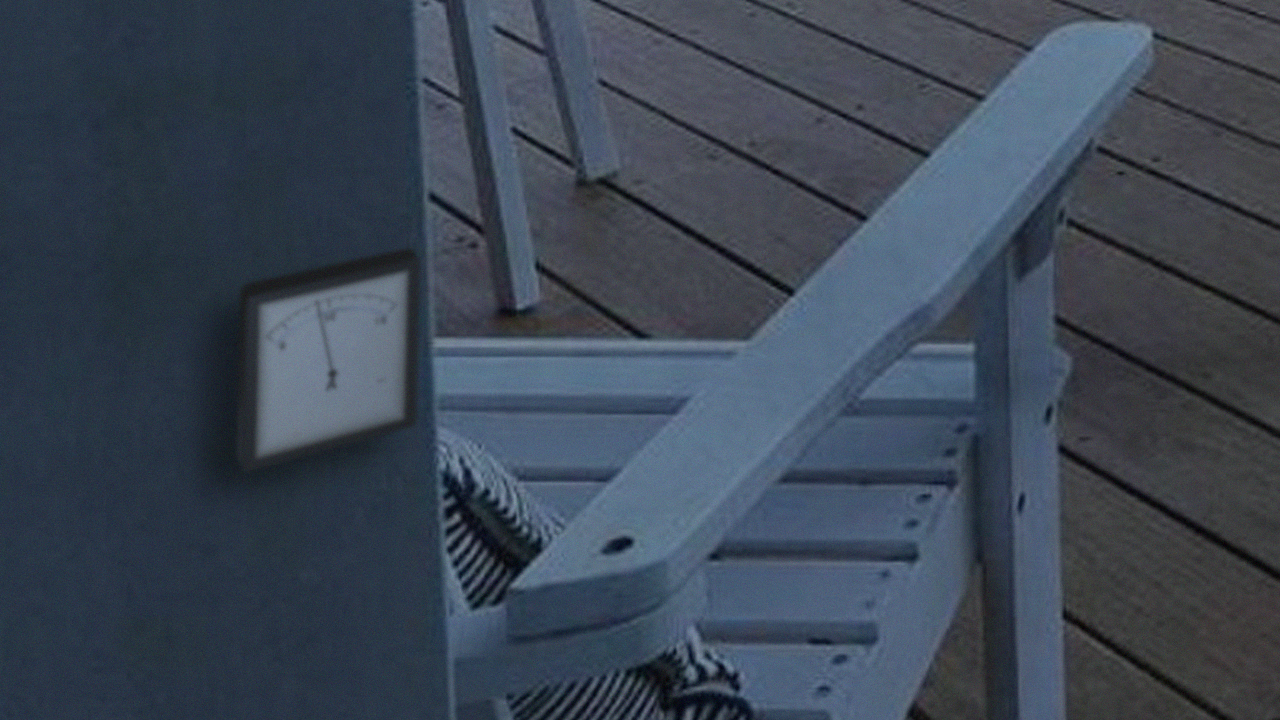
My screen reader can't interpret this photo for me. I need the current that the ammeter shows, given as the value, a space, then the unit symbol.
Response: 9 A
